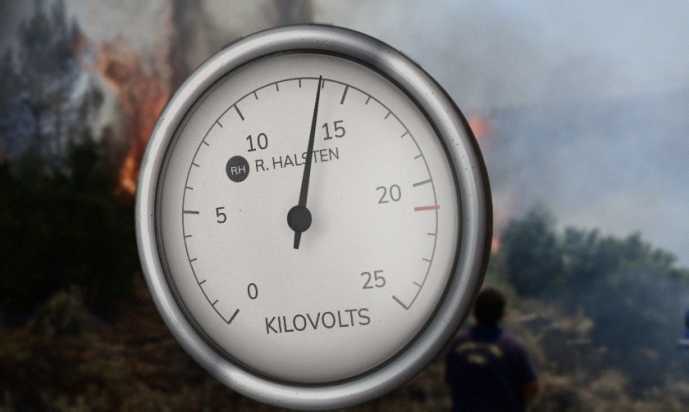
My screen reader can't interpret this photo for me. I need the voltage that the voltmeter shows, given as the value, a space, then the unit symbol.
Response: 14 kV
